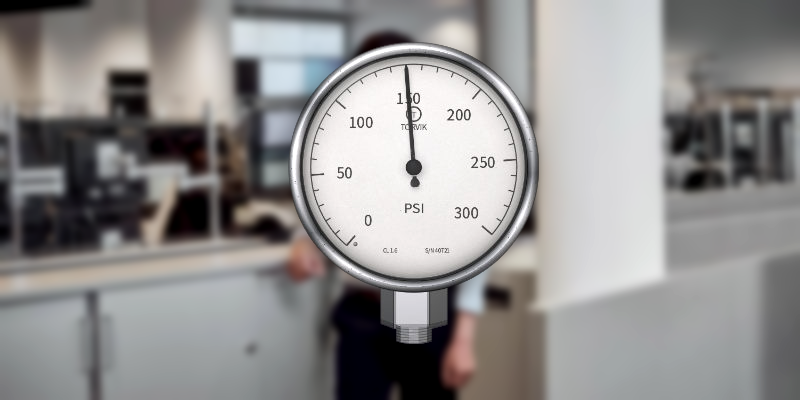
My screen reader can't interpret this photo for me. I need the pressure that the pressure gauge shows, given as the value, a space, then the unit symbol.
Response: 150 psi
